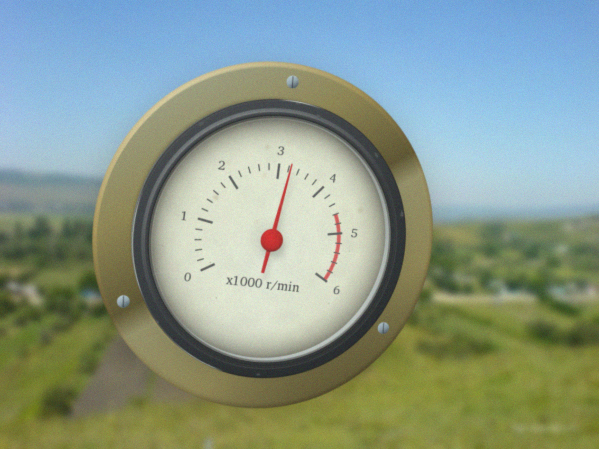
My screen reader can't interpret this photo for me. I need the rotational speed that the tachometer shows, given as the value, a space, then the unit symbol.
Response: 3200 rpm
